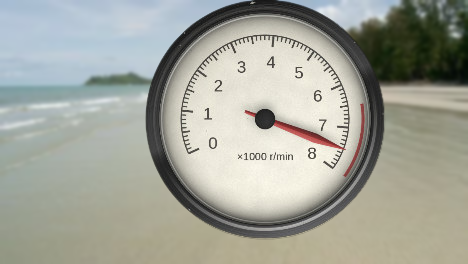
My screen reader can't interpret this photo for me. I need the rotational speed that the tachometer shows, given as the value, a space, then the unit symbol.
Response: 7500 rpm
